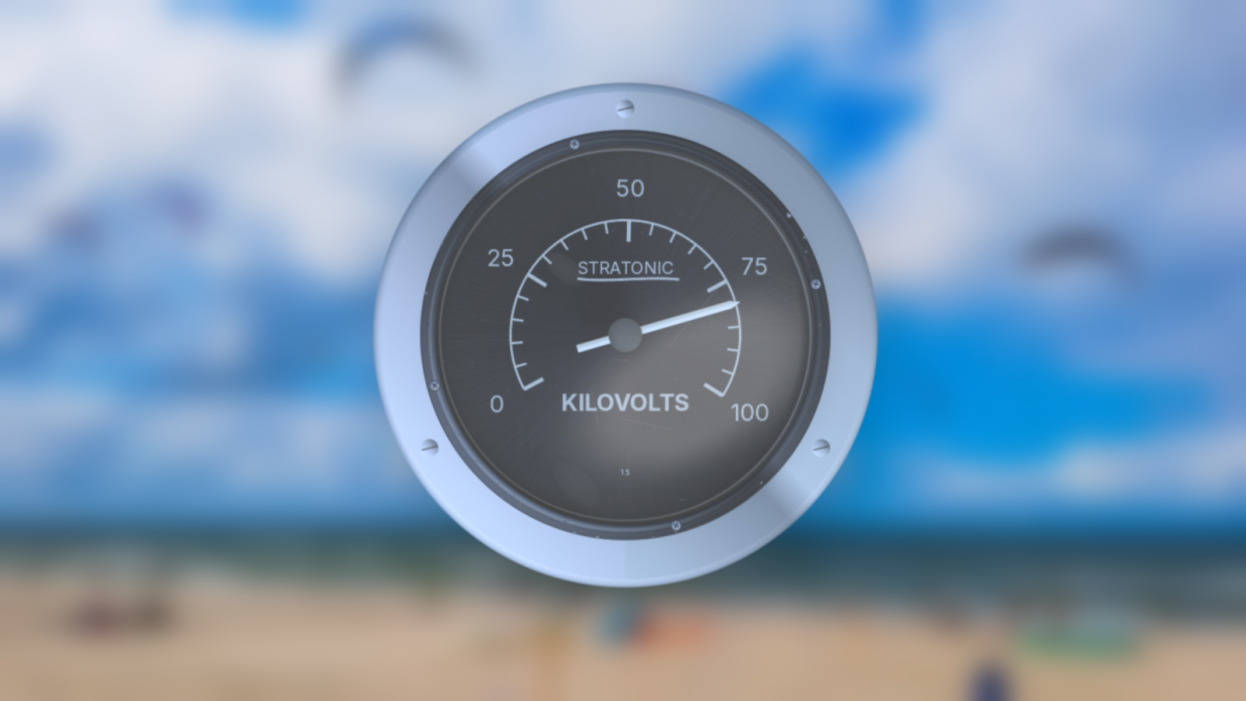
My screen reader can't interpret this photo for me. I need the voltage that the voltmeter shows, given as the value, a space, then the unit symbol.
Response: 80 kV
